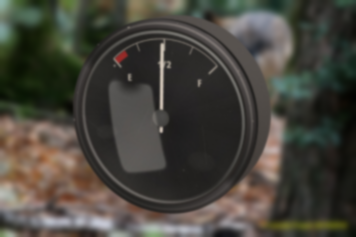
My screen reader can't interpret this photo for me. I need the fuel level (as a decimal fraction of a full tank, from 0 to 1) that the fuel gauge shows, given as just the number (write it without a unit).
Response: 0.5
